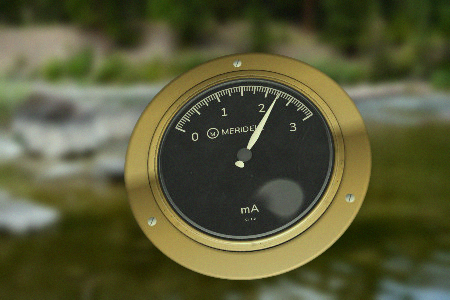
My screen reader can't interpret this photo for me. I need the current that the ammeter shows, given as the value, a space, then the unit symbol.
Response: 2.25 mA
